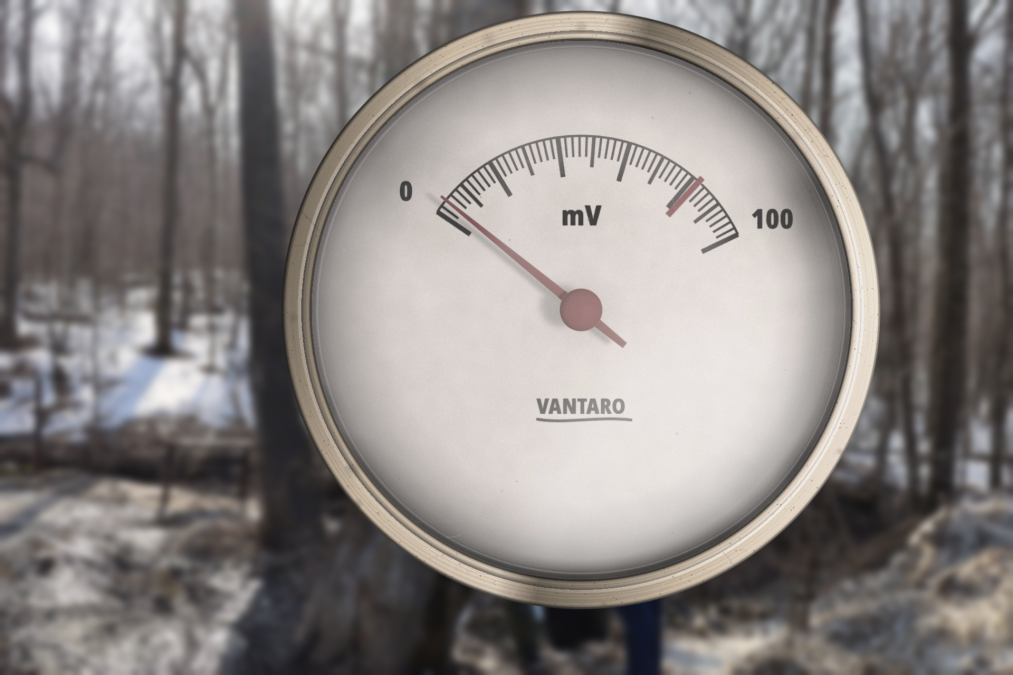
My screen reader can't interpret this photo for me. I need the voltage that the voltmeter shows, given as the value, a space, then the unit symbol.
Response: 4 mV
